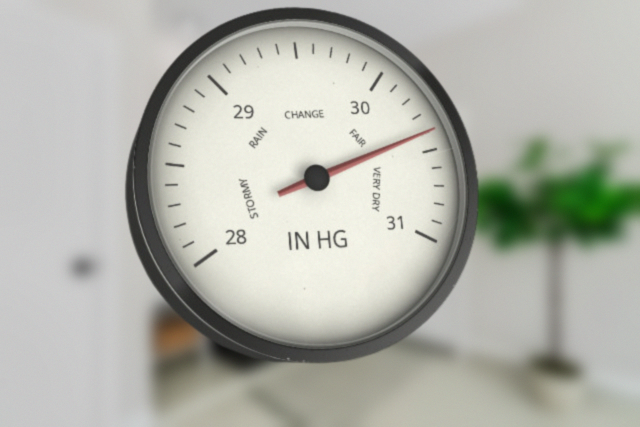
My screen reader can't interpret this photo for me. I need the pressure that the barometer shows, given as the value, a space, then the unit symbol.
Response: 30.4 inHg
